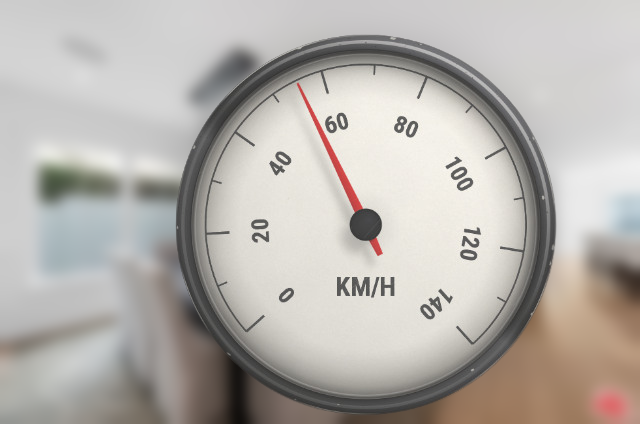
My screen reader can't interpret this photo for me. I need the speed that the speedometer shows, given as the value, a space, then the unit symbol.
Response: 55 km/h
